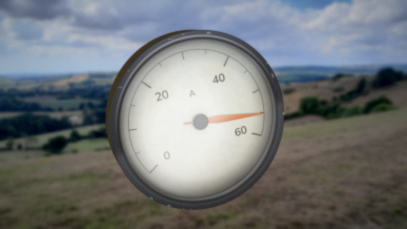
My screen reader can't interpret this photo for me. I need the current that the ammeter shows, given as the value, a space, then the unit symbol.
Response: 55 A
